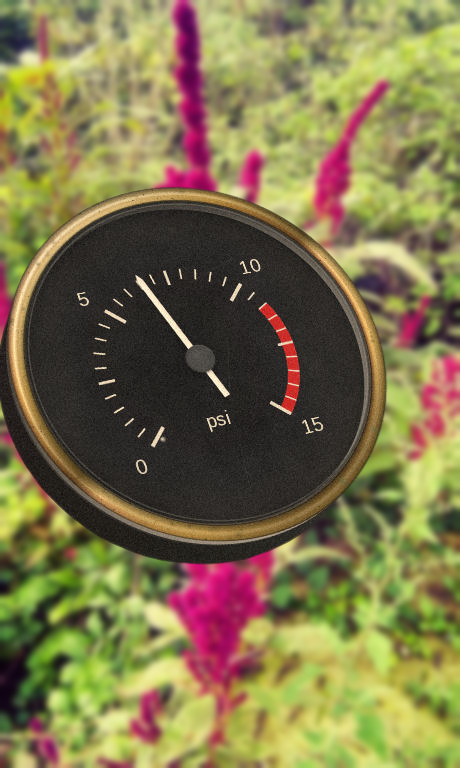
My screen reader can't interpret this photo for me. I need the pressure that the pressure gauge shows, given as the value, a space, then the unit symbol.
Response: 6.5 psi
